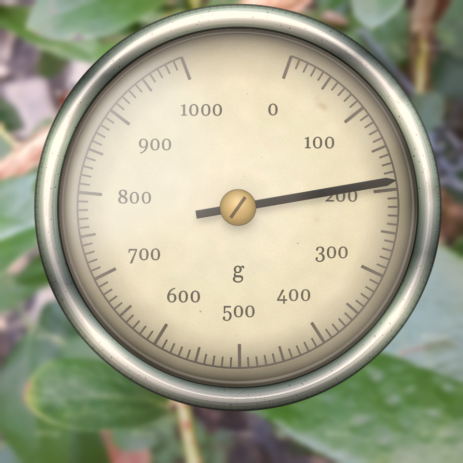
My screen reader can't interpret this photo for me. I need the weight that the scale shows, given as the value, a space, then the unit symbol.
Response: 190 g
